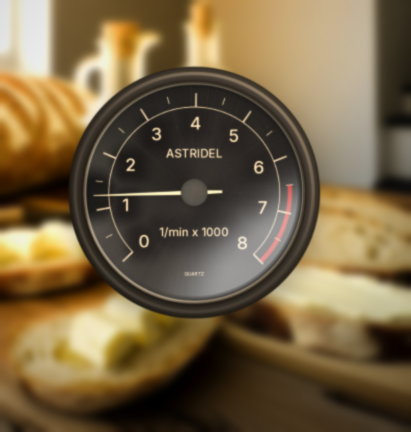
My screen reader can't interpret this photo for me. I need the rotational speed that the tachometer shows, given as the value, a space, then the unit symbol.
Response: 1250 rpm
